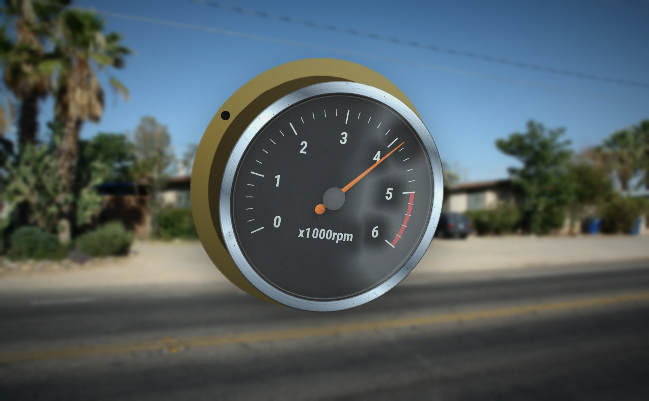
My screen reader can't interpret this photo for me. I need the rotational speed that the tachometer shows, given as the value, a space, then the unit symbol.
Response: 4100 rpm
